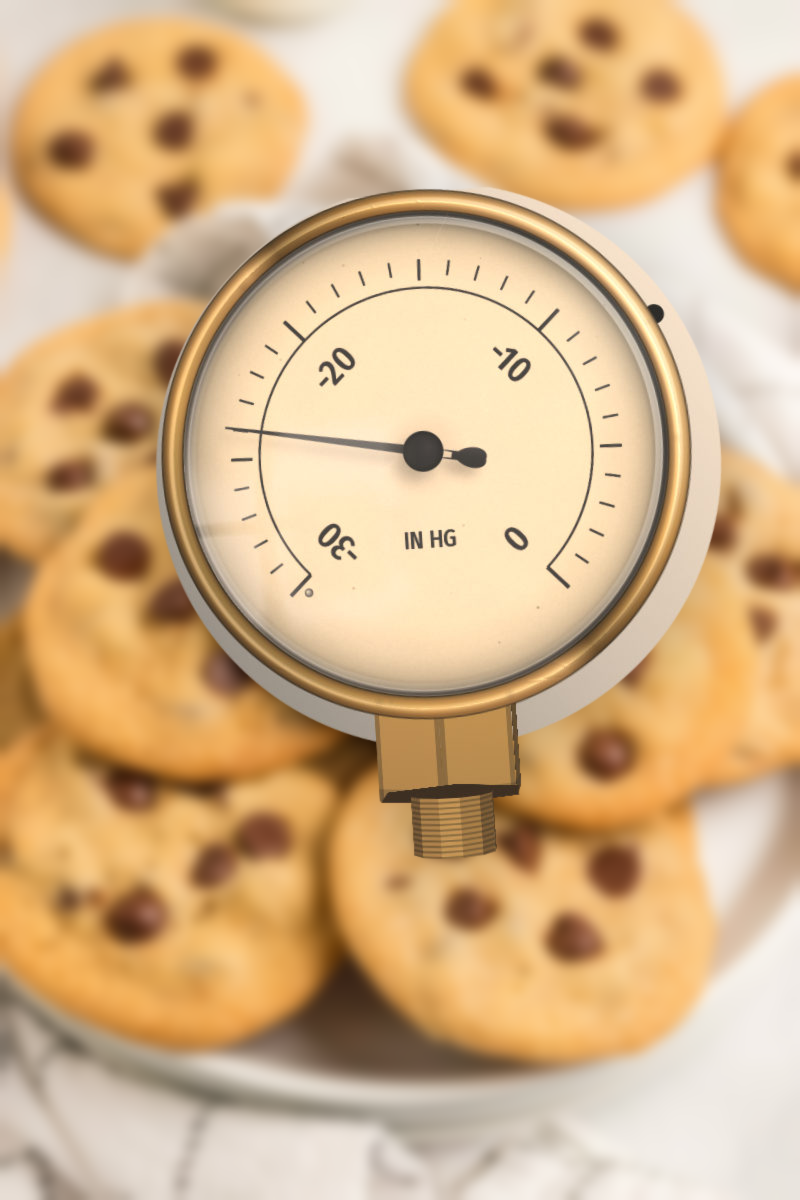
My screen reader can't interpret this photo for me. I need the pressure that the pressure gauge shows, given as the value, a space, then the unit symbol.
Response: -24 inHg
